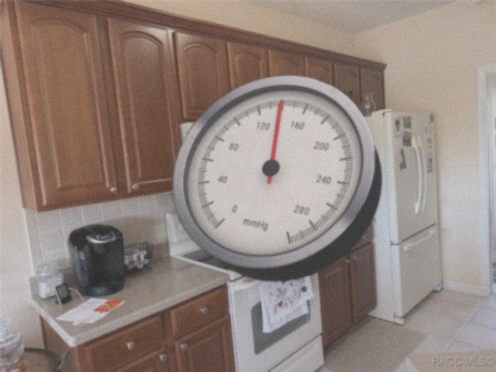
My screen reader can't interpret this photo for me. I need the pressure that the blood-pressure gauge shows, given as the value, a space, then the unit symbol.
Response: 140 mmHg
